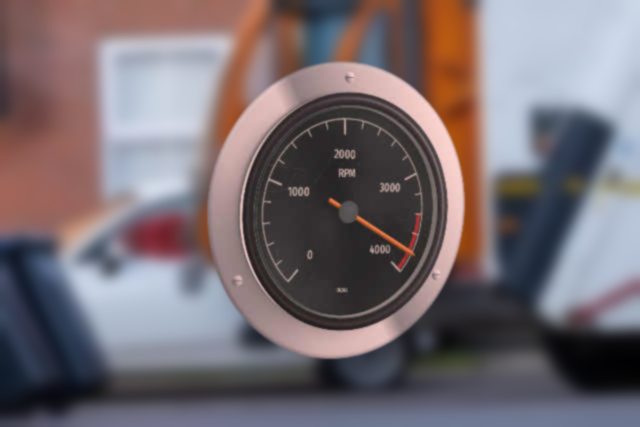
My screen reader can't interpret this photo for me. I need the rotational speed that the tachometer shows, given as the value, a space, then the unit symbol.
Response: 3800 rpm
